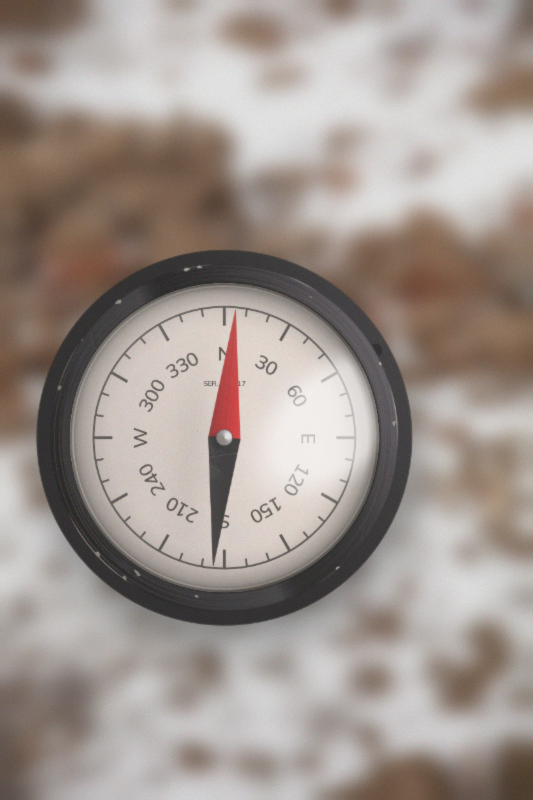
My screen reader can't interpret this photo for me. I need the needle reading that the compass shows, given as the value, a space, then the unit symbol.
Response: 5 °
